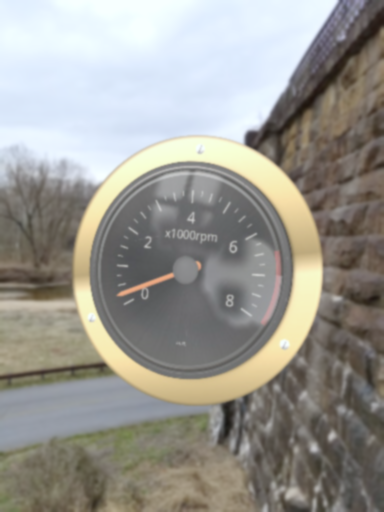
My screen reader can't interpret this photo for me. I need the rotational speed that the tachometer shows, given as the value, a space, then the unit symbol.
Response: 250 rpm
